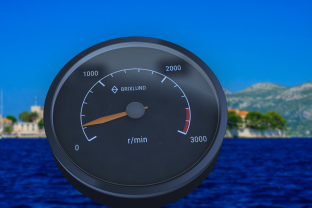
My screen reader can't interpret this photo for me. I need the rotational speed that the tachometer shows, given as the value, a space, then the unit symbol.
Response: 200 rpm
